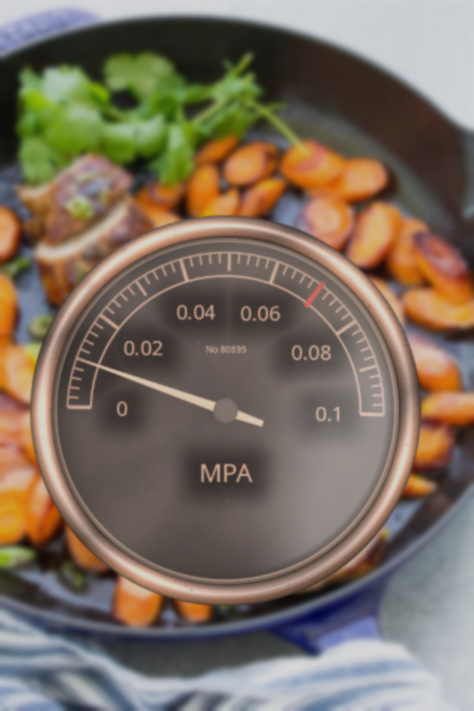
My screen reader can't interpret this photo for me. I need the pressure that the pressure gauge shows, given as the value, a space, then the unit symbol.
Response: 0.01 MPa
